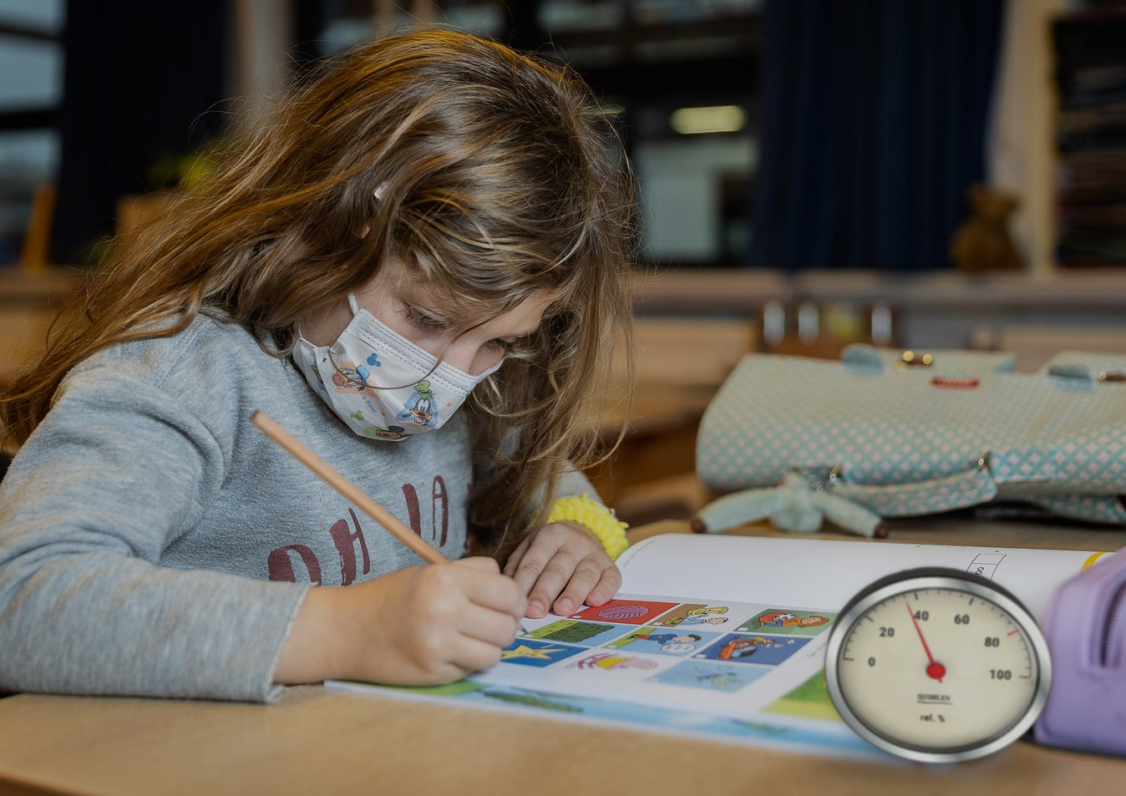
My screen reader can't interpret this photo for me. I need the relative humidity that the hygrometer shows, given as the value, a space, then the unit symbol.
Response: 36 %
